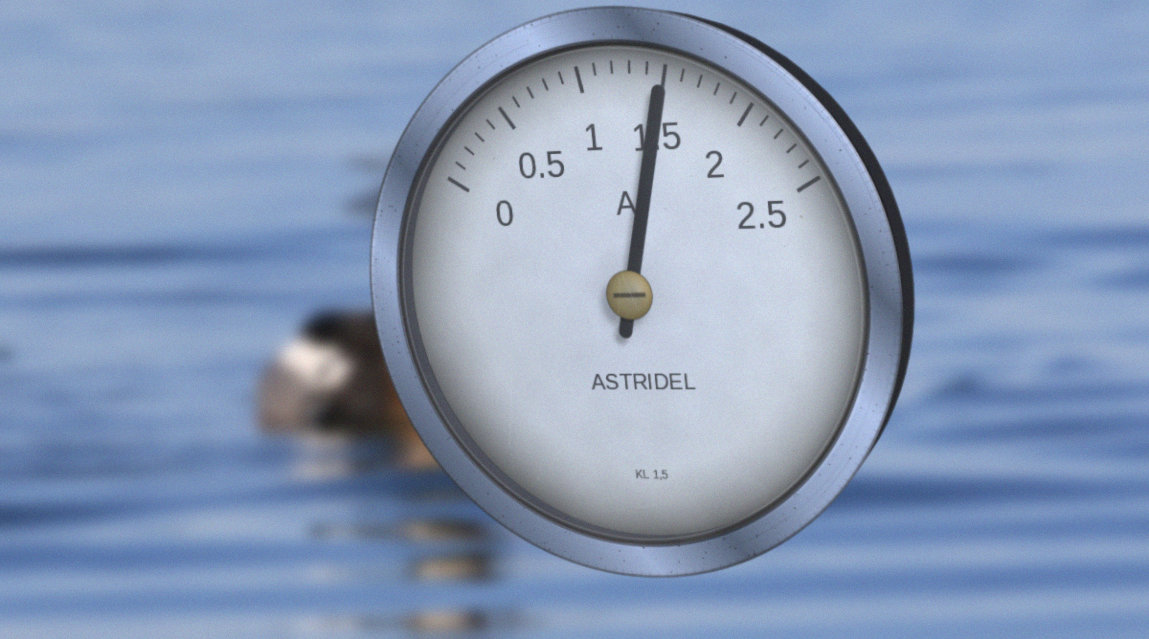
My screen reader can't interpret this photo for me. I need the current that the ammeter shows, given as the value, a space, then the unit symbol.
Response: 1.5 A
